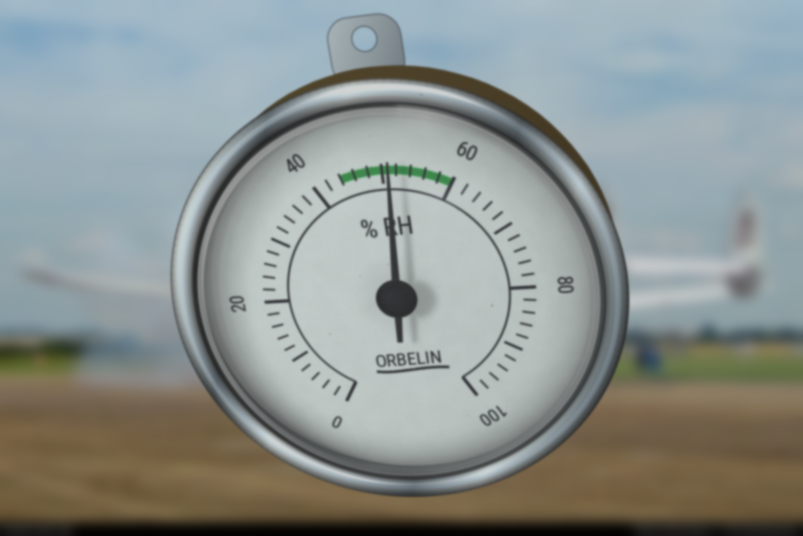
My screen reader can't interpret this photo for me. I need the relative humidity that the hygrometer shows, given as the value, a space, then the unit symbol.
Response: 51 %
